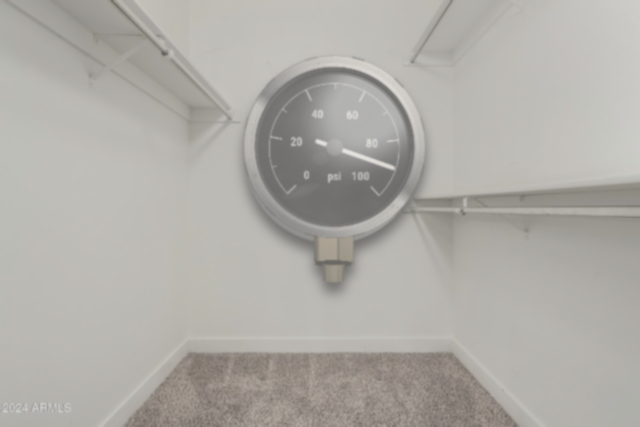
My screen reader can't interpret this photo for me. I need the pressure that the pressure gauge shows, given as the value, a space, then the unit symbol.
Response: 90 psi
